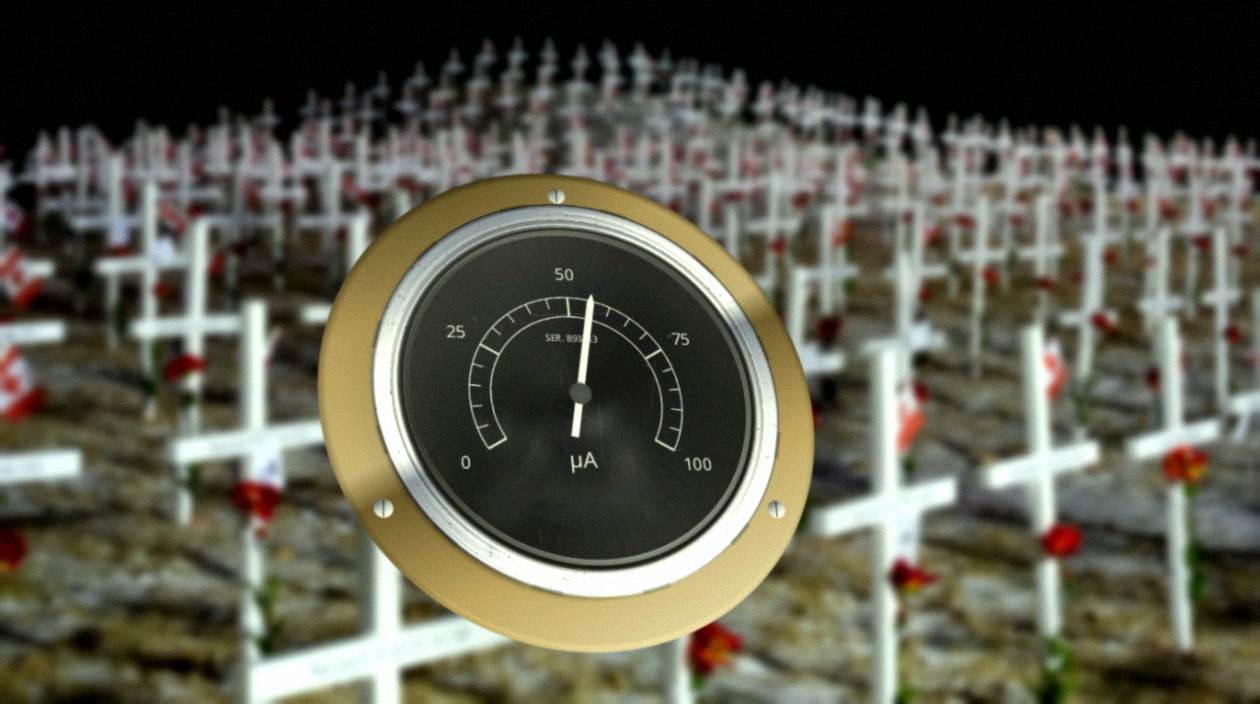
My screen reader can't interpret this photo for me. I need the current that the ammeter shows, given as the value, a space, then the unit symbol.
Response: 55 µA
